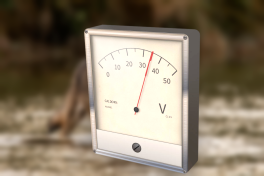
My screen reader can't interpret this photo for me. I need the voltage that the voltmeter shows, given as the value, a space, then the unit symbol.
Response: 35 V
